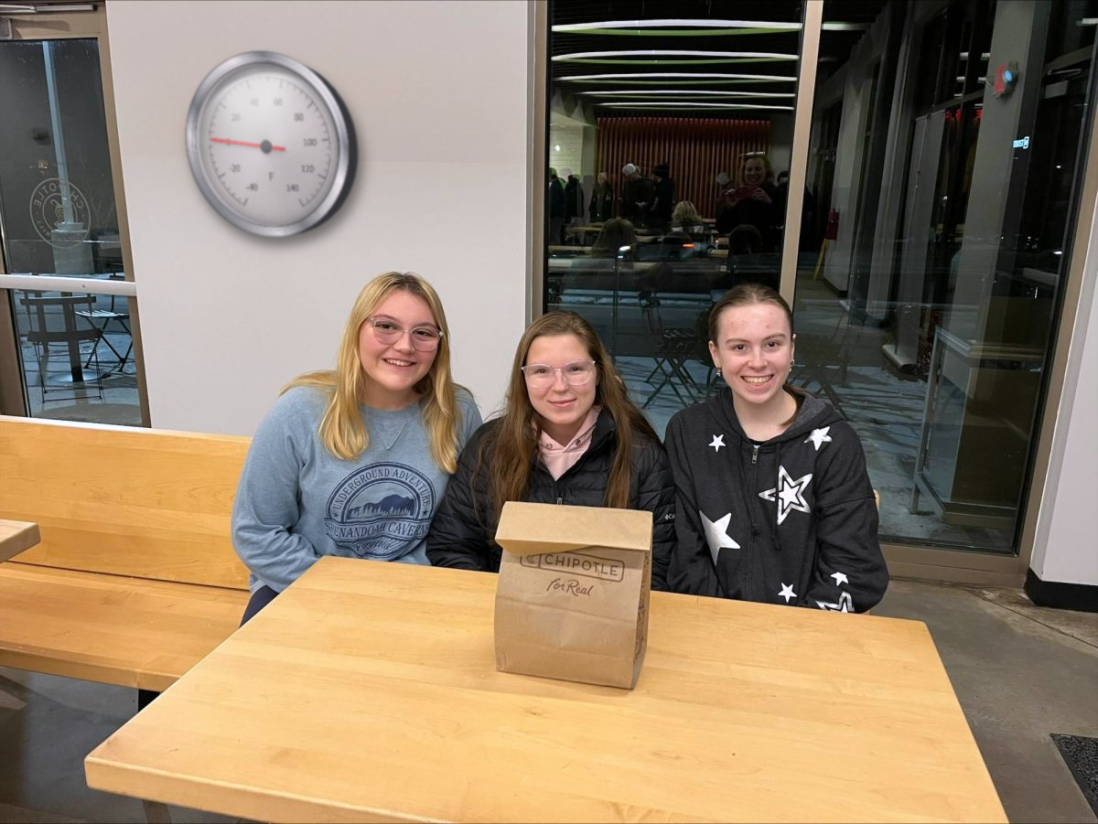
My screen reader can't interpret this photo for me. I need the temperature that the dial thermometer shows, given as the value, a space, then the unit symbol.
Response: 0 °F
